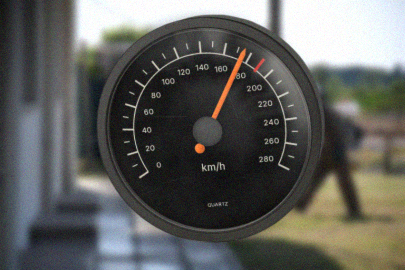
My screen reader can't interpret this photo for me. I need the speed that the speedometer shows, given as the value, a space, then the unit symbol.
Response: 175 km/h
